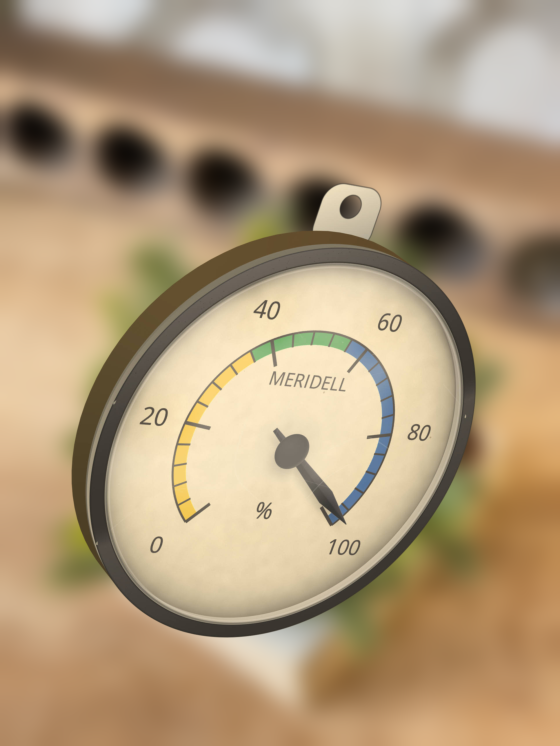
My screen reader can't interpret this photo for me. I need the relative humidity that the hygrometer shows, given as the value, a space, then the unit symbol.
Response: 98 %
